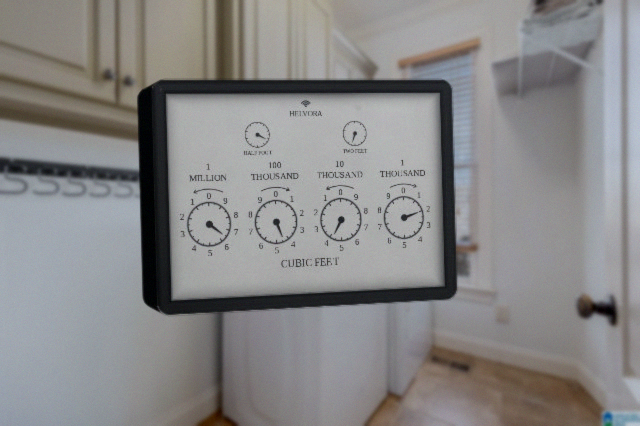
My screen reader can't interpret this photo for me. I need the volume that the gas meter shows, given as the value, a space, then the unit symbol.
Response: 644200 ft³
